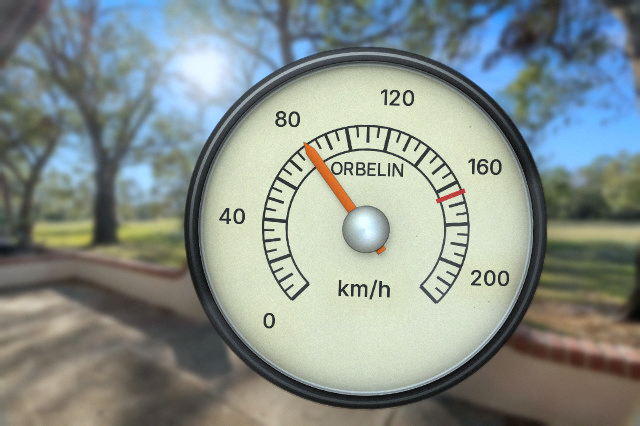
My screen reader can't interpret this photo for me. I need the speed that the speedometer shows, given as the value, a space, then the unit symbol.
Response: 80 km/h
